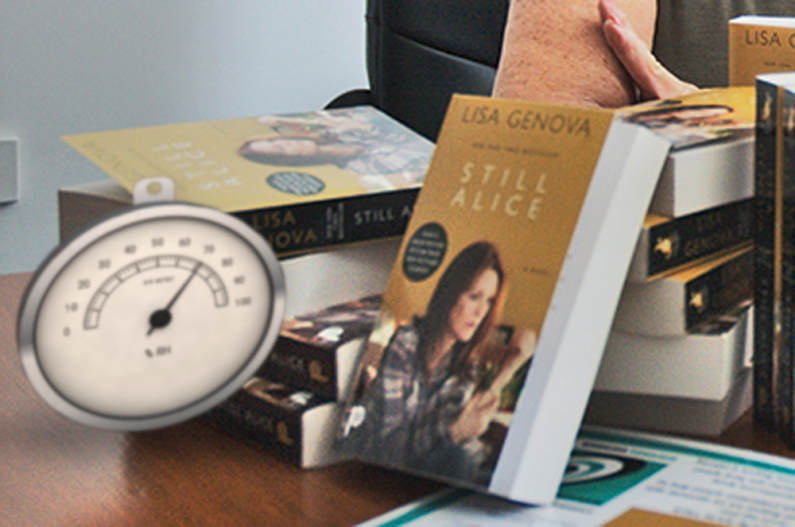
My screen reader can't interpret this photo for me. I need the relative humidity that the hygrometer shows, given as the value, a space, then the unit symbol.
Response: 70 %
